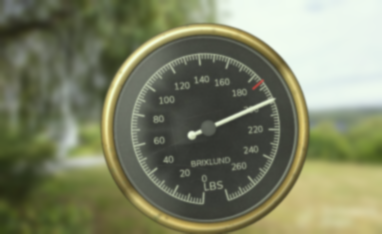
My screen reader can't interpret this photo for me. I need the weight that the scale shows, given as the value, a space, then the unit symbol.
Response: 200 lb
